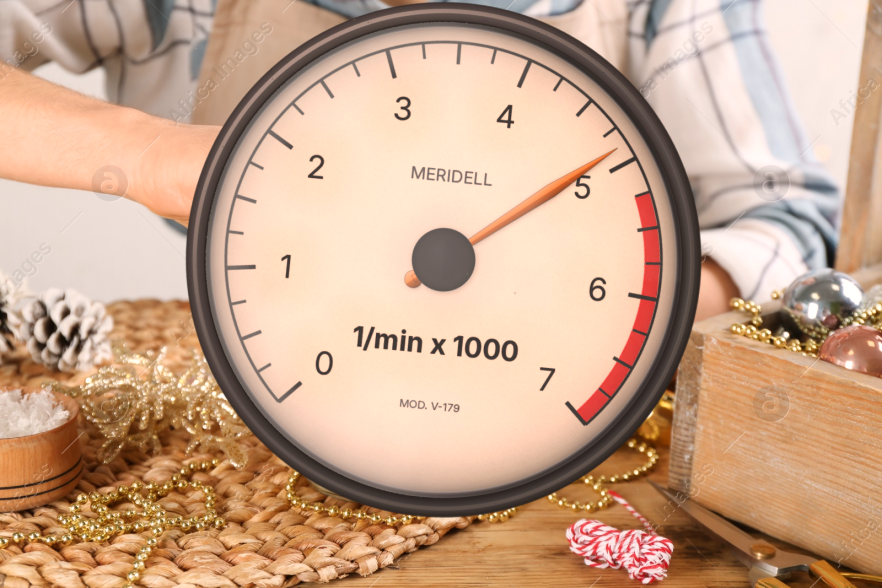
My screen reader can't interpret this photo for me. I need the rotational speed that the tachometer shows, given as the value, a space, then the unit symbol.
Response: 4875 rpm
